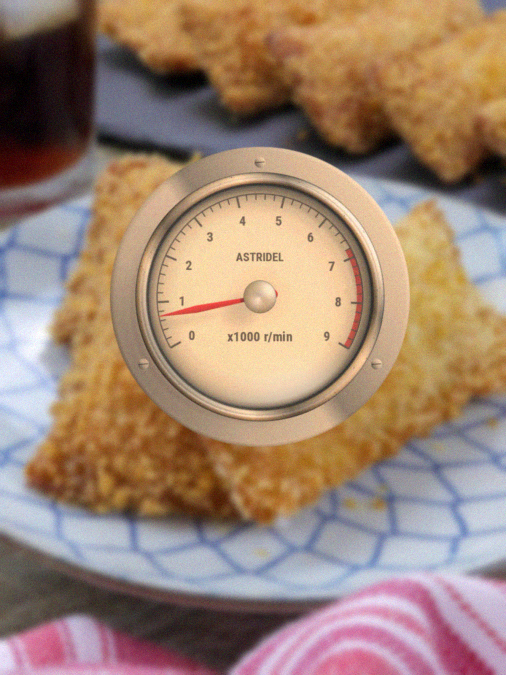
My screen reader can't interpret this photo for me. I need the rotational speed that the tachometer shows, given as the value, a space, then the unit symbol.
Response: 700 rpm
